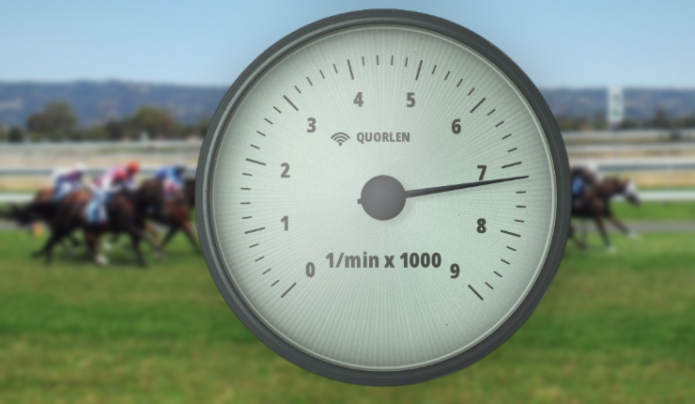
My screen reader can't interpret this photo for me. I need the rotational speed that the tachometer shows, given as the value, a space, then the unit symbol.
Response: 7200 rpm
